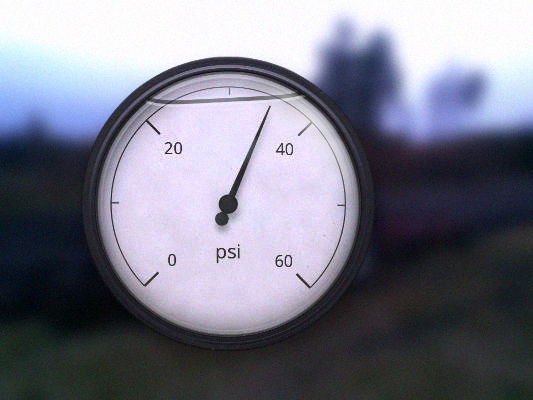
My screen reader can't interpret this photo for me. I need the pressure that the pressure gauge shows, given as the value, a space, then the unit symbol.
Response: 35 psi
